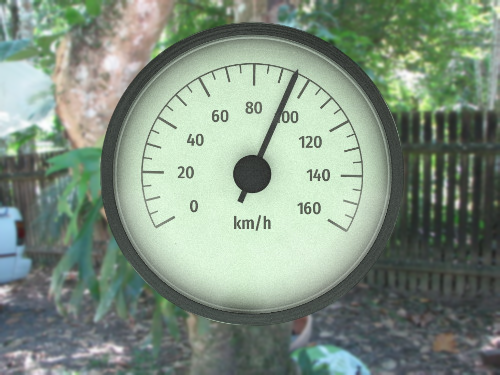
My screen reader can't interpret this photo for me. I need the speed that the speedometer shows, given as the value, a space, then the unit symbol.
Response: 95 km/h
